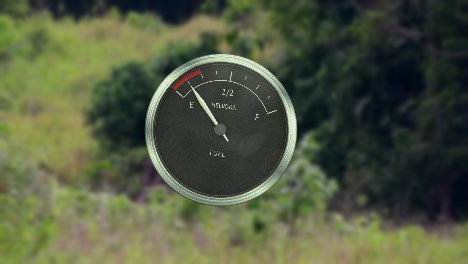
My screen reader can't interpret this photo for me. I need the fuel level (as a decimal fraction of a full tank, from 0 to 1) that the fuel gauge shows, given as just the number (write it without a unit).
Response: 0.125
